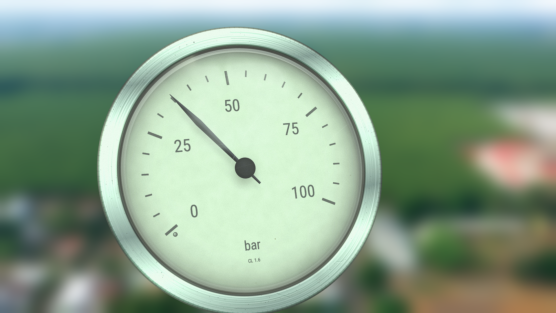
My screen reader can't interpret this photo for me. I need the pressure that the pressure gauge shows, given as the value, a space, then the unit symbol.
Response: 35 bar
